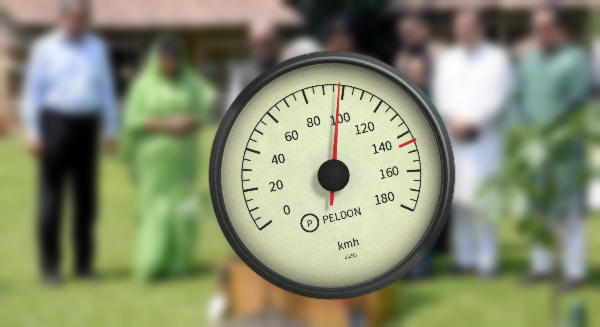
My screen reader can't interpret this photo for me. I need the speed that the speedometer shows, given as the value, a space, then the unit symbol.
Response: 97.5 km/h
